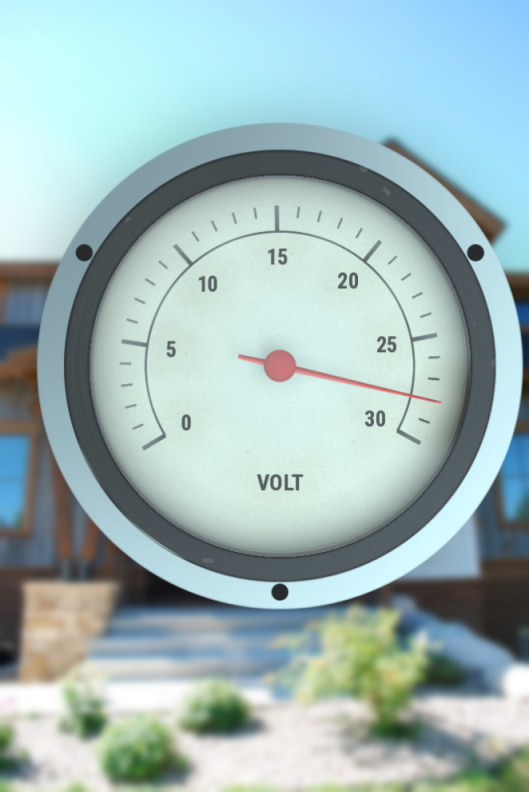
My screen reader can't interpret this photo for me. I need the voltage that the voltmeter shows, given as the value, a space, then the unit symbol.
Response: 28 V
